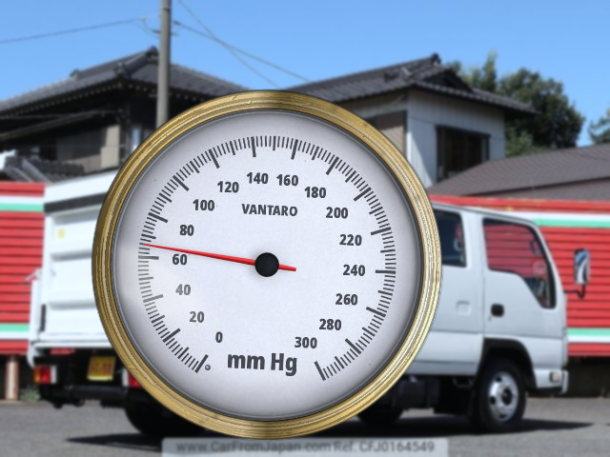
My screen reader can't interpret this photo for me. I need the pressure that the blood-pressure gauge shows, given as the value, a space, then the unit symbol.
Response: 66 mmHg
